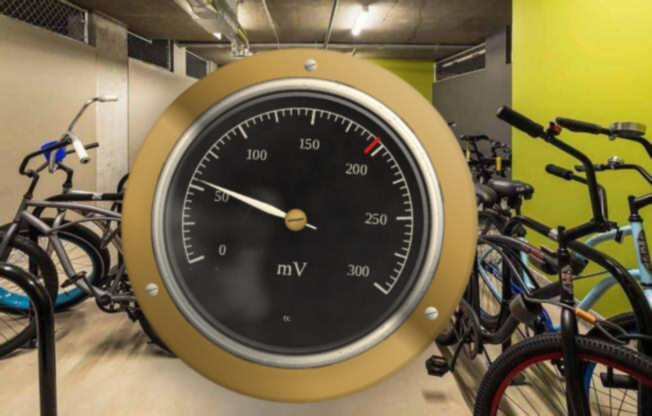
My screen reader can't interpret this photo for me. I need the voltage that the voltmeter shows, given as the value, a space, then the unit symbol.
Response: 55 mV
